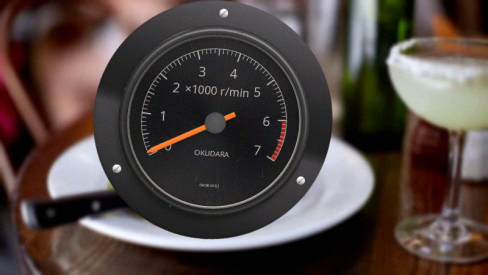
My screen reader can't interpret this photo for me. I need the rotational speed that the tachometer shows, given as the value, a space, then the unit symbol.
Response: 100 rpm
